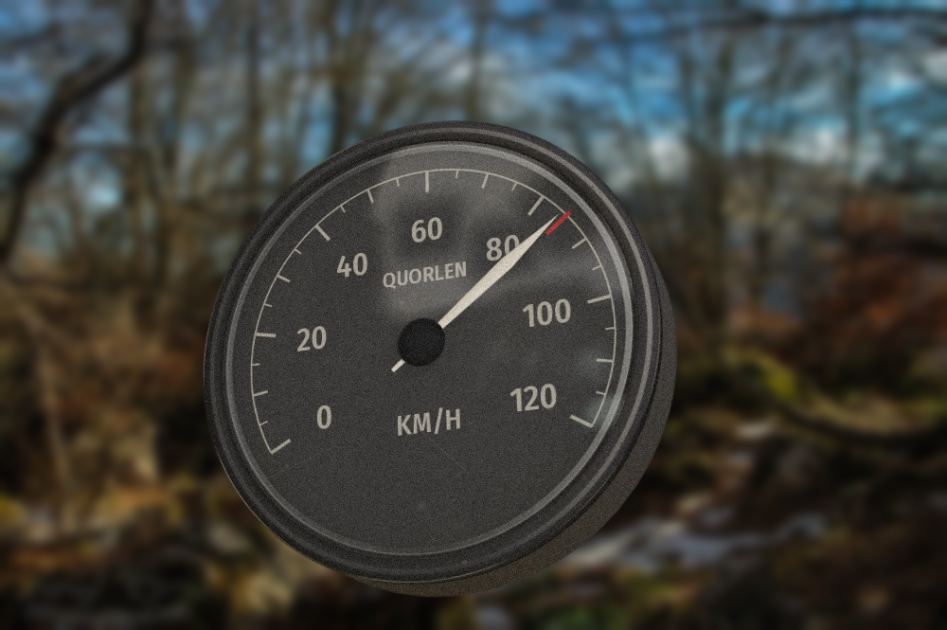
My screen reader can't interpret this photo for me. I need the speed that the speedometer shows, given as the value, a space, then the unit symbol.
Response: 85 km/h
